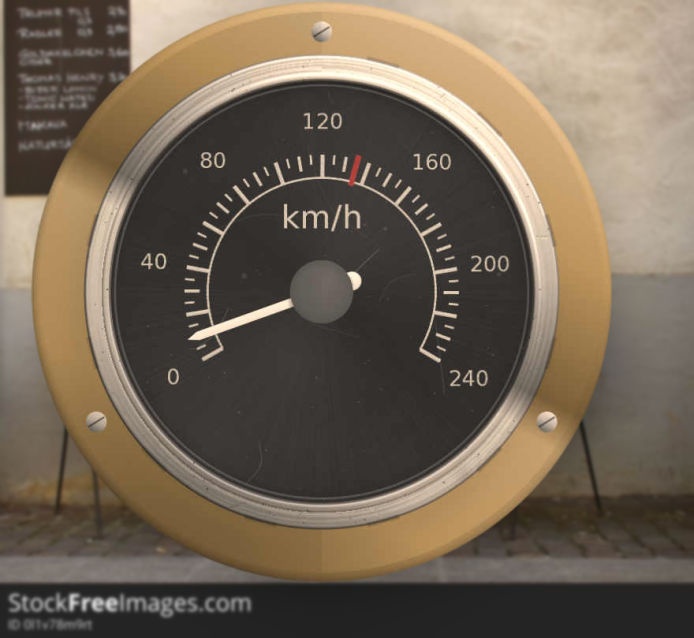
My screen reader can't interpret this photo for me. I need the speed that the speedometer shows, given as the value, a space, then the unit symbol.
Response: 10 km/h
